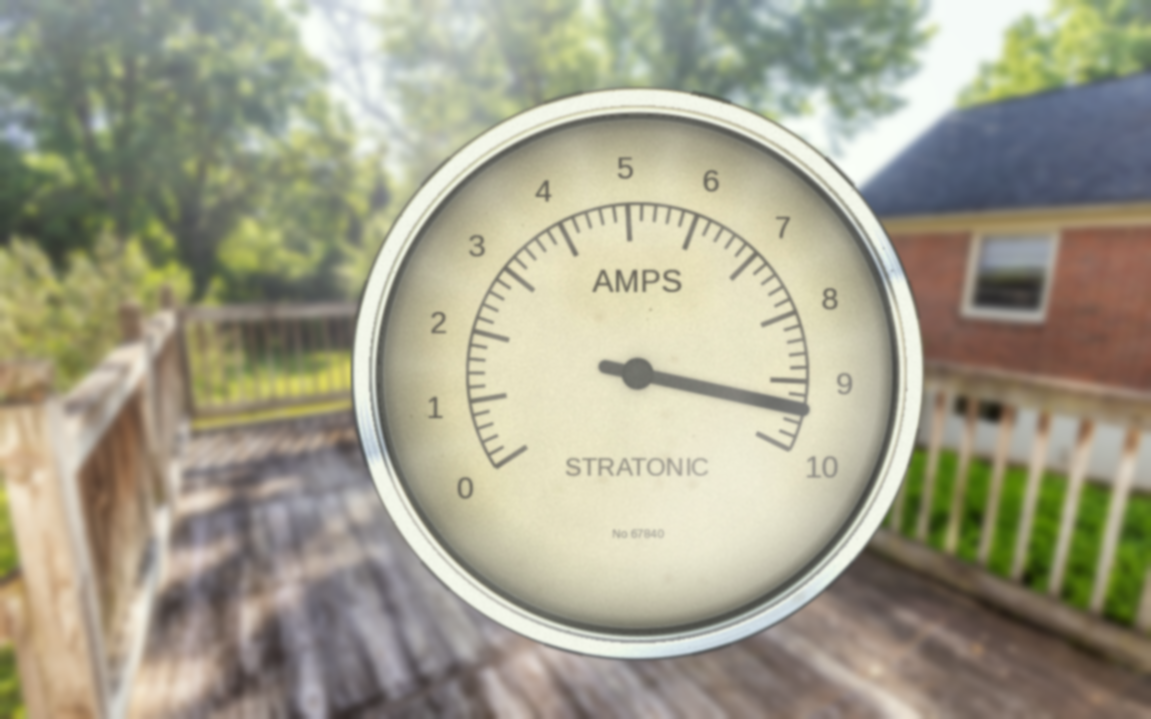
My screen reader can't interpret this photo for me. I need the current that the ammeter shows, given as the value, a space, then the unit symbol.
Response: 9.4 A
